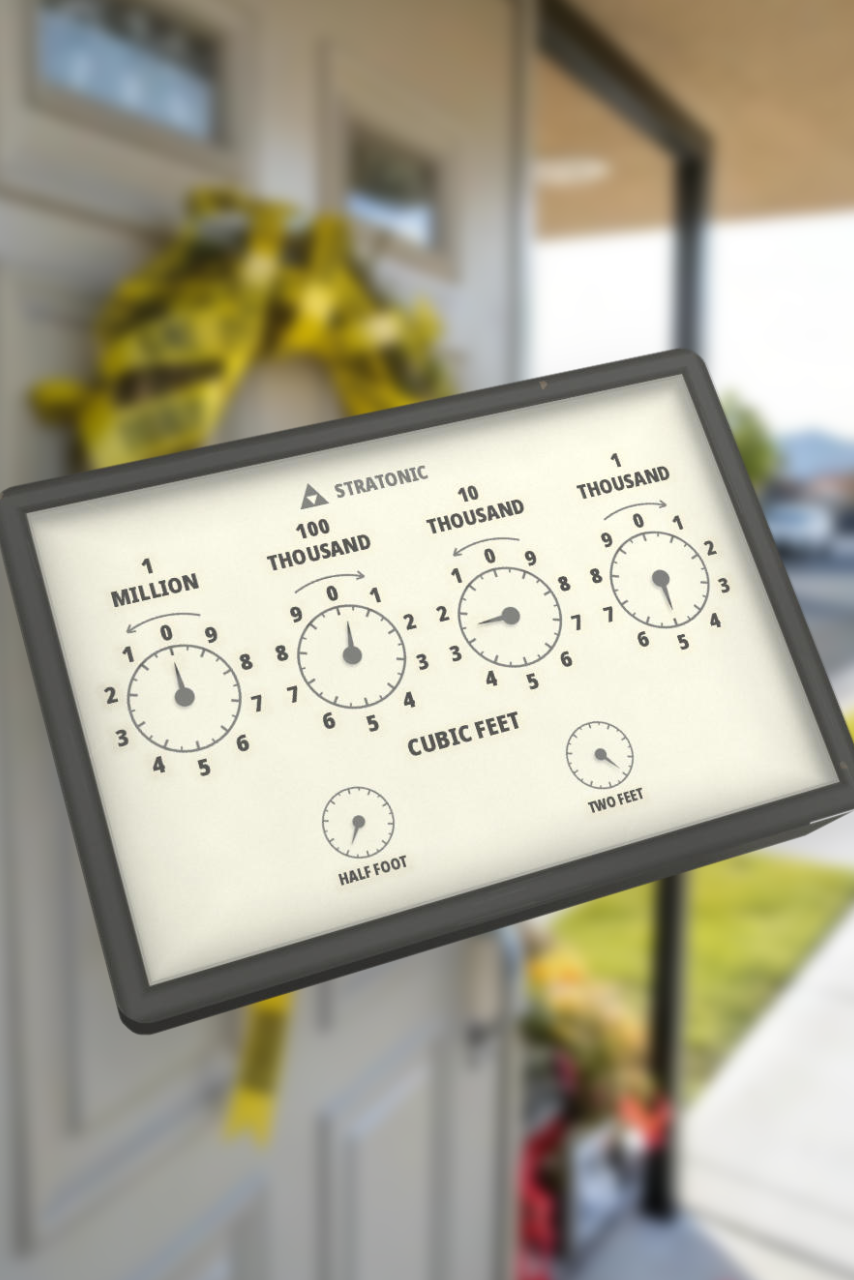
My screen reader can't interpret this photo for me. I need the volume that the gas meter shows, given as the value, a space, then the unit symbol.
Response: 2500 ft³
